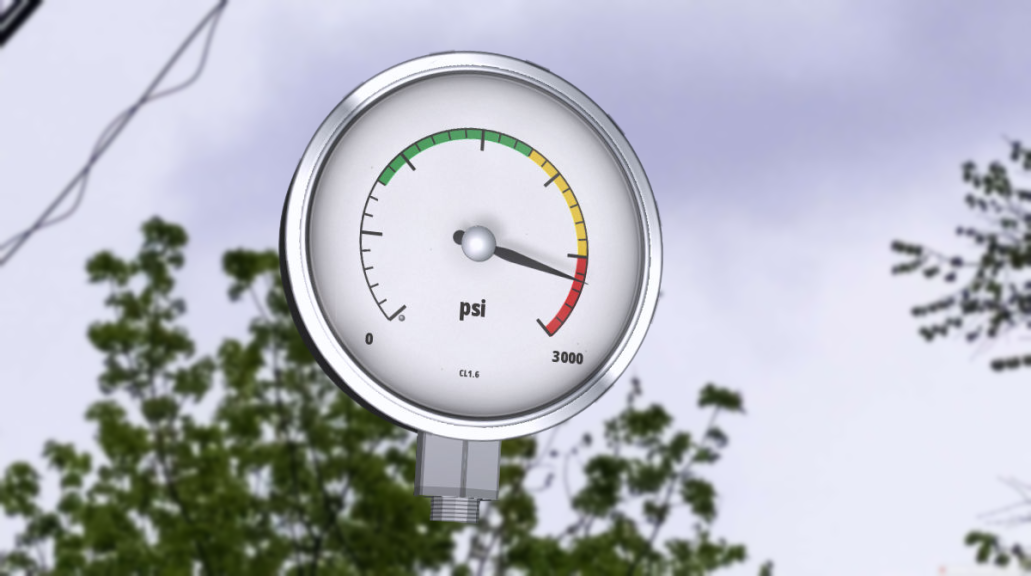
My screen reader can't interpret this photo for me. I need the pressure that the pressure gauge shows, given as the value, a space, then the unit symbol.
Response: 2650 psi
